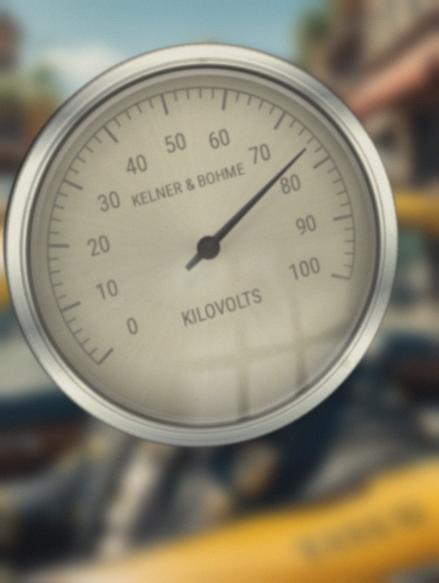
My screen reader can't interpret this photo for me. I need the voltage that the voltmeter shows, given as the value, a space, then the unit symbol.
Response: 76 kV
